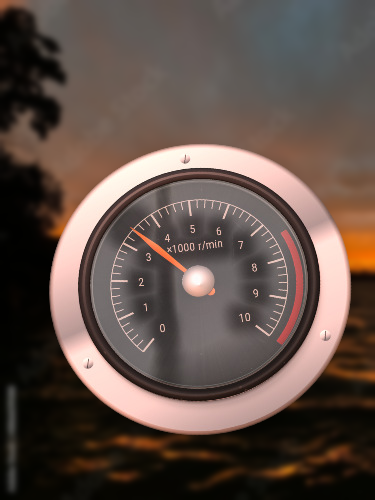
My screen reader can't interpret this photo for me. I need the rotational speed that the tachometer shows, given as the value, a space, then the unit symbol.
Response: 3400 rpm
